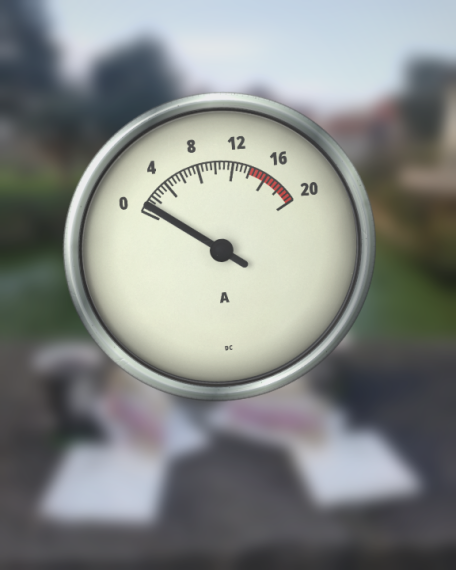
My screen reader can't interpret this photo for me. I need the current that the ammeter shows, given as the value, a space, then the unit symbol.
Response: 1 A
